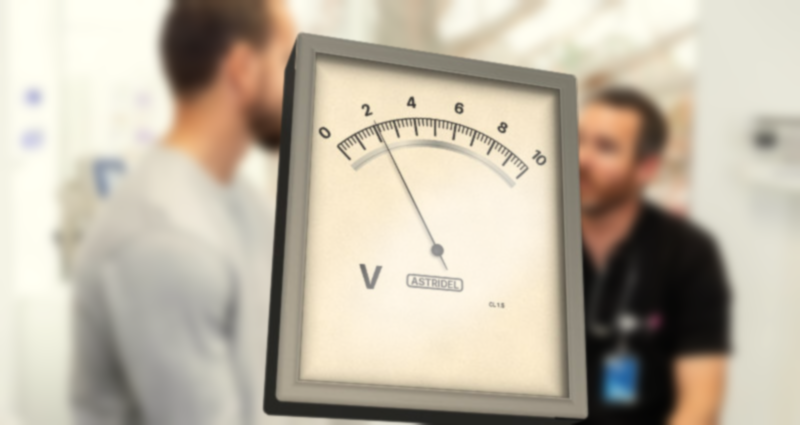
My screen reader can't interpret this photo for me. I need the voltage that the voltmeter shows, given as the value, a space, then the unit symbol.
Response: 2 V
